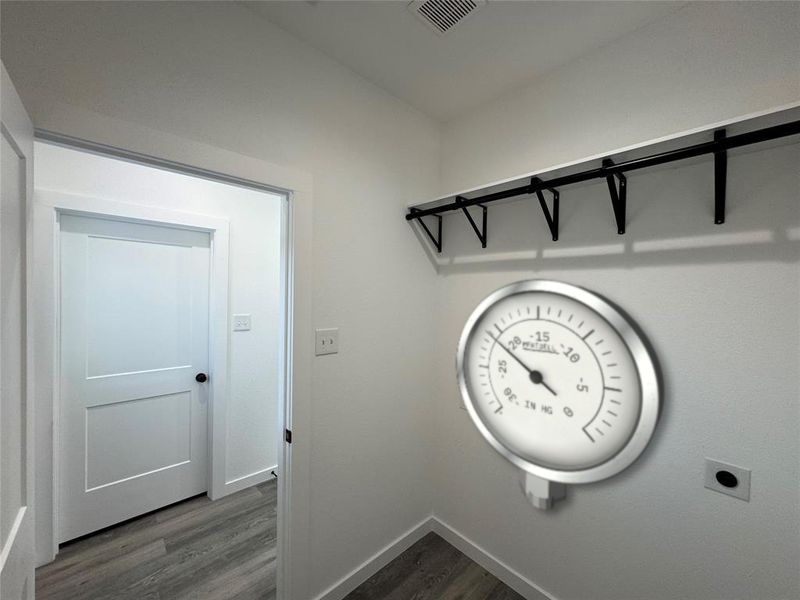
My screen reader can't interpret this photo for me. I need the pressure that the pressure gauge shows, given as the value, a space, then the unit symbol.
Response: -21 inHg
